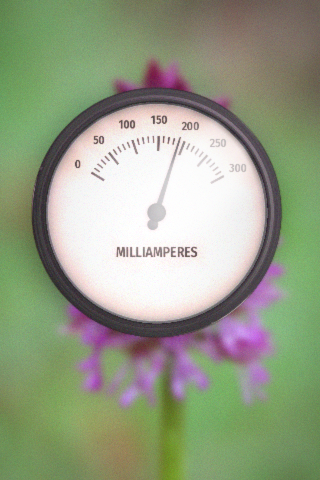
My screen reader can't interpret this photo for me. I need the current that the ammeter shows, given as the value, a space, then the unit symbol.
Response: 190 mA
